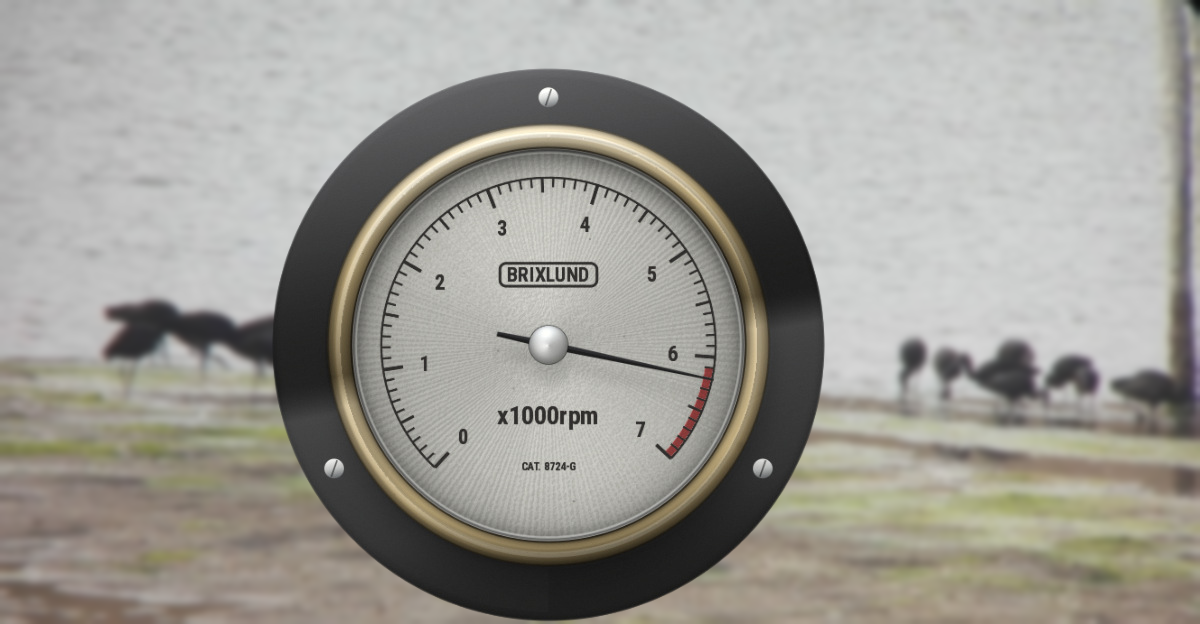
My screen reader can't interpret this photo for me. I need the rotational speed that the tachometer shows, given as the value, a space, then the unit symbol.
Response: 6200 rpm
